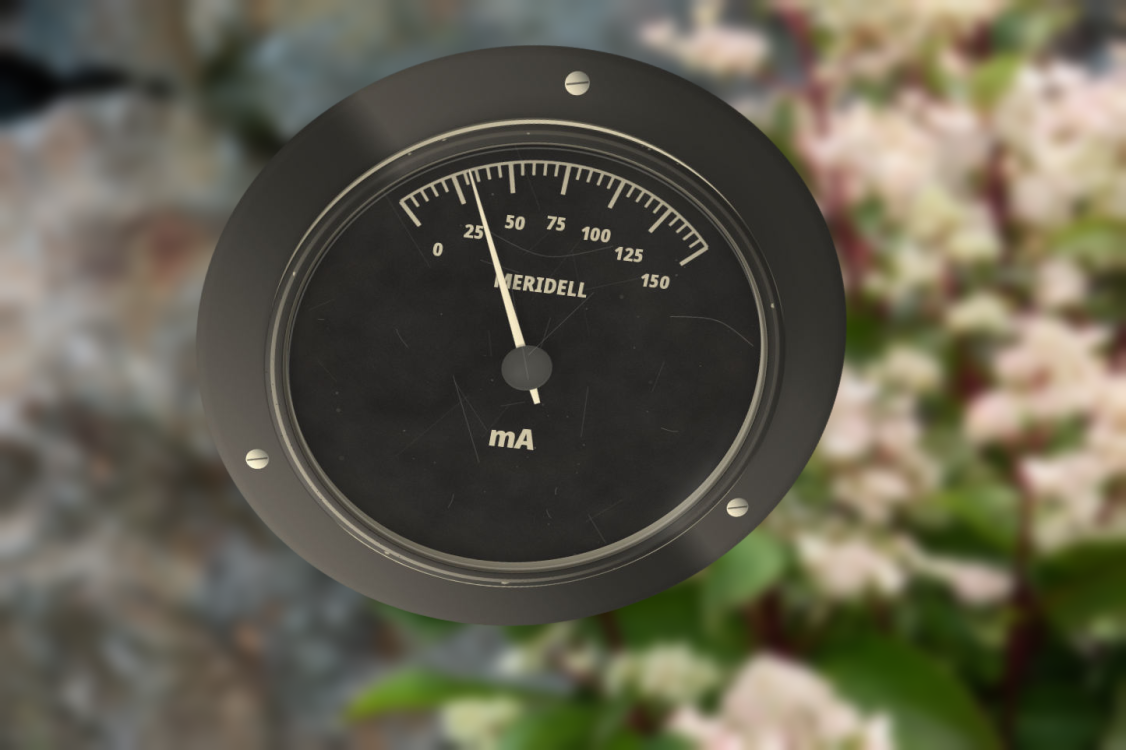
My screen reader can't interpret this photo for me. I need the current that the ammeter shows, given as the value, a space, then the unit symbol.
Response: 32.5 mA
